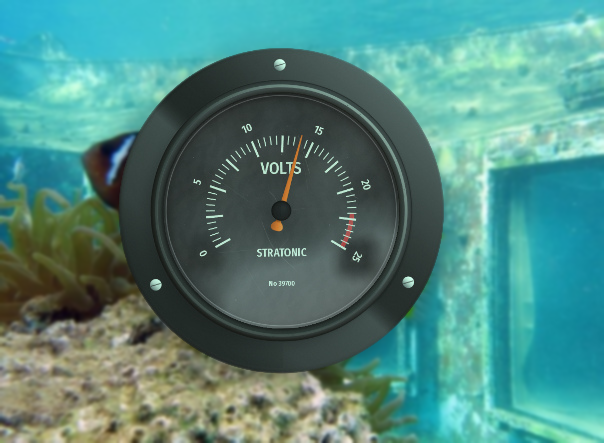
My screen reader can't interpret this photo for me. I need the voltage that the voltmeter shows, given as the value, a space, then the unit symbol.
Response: 14 V
